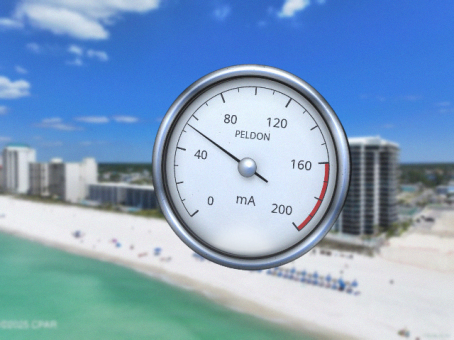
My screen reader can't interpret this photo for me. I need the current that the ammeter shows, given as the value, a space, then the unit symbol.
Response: 55 mA
